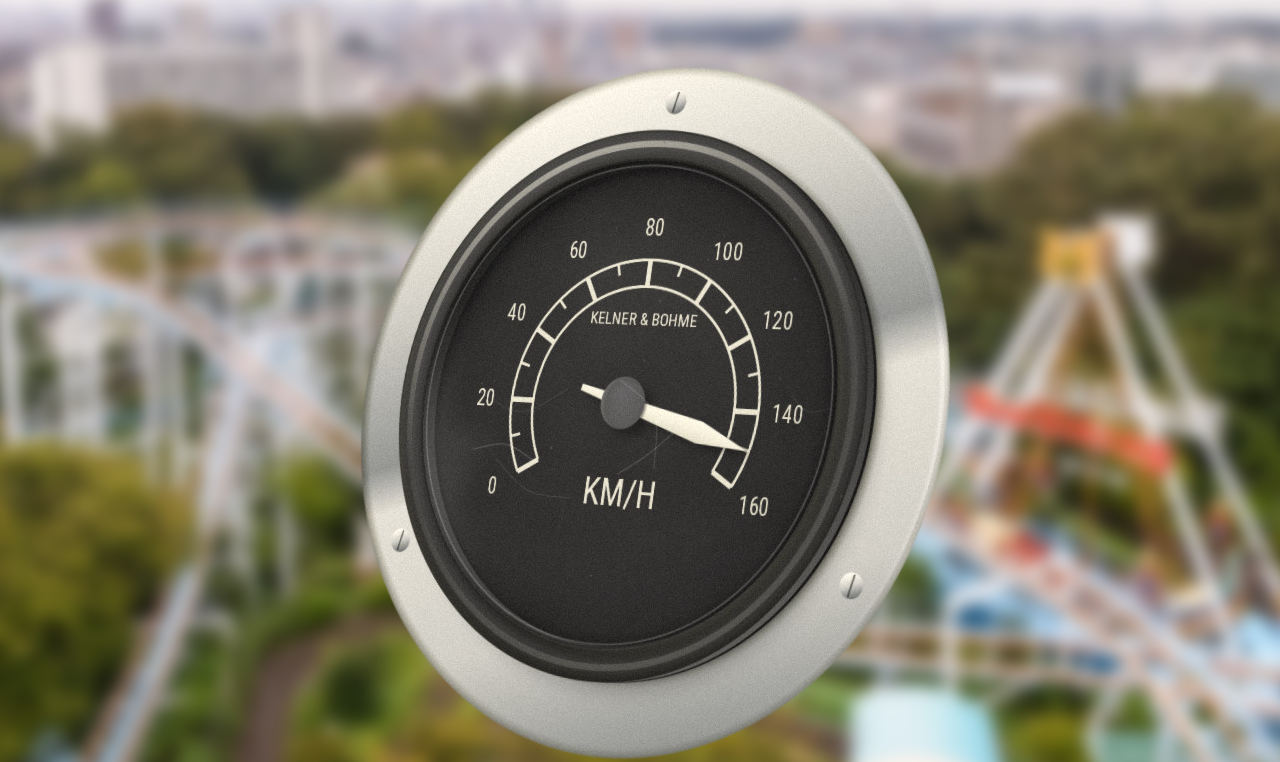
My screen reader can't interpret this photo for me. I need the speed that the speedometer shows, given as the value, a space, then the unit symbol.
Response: 150 km/h
